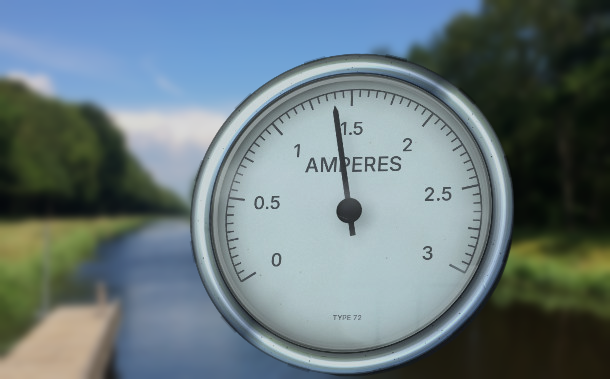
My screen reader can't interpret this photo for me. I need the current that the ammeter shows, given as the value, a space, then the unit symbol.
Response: 1.4 A
